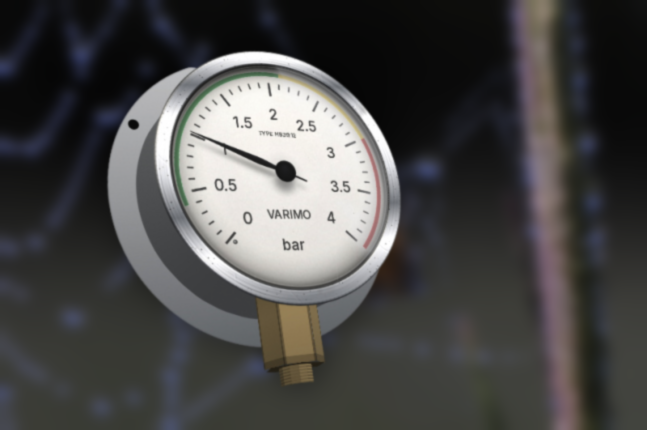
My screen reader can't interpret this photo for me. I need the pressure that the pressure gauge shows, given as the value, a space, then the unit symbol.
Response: 1 bar
